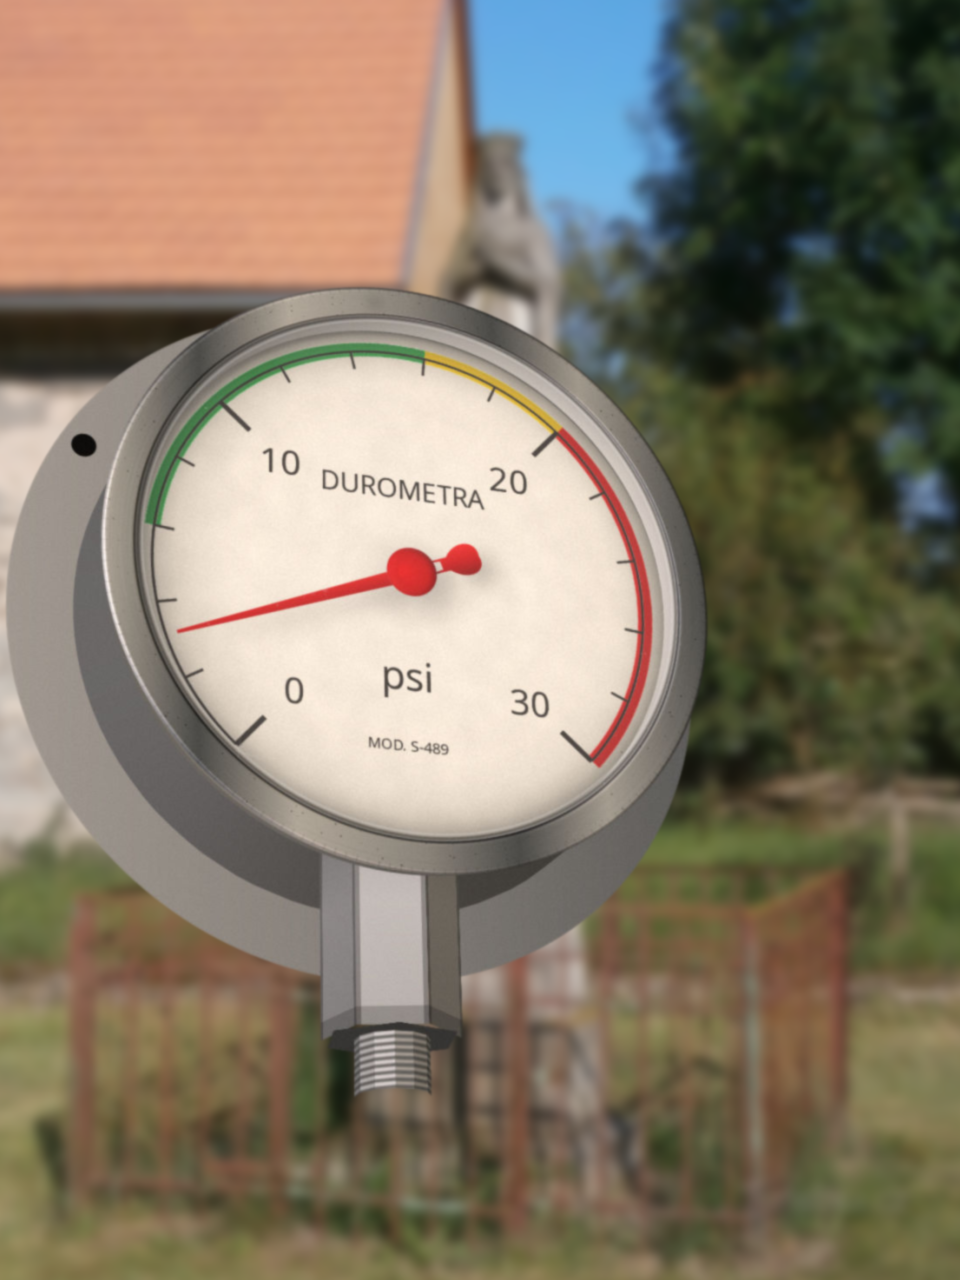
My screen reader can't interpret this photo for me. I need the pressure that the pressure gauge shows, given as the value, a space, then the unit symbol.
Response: 3 psi
